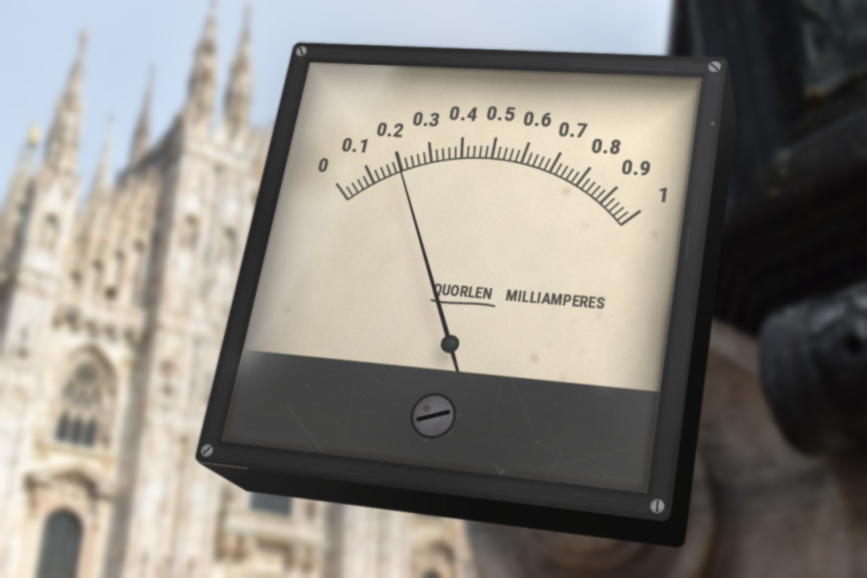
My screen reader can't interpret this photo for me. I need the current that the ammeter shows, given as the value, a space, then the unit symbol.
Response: 0.2 mA
